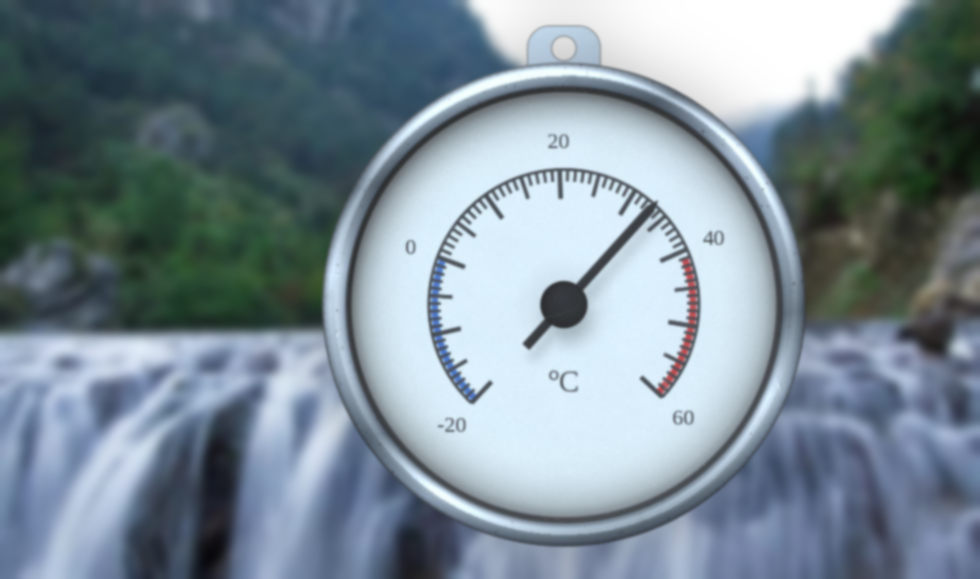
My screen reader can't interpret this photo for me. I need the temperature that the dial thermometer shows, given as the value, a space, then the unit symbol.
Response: 33 °C
